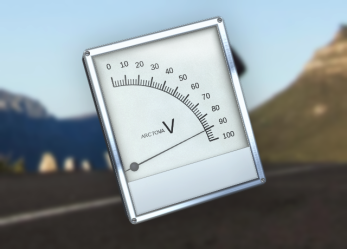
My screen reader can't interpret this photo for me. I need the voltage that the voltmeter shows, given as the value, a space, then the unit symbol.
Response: 90 V
